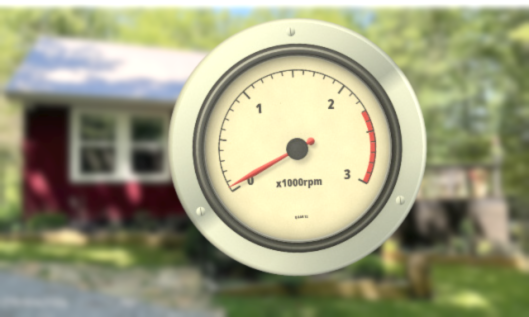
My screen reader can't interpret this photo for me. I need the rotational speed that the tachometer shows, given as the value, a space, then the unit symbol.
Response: 50 rpm
